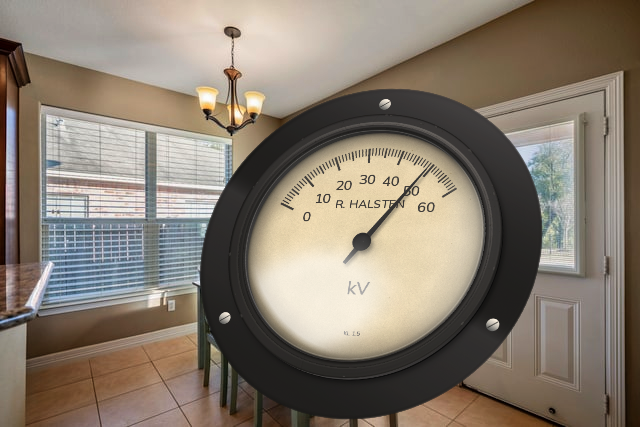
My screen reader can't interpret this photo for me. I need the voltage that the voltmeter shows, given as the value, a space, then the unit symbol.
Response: 50 kV
